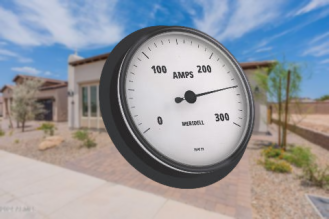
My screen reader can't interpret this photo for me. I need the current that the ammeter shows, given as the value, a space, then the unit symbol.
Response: 250 A
